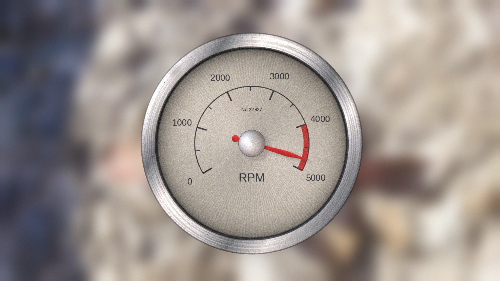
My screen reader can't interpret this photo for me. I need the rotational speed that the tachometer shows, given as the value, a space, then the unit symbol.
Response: 4750 rpm
